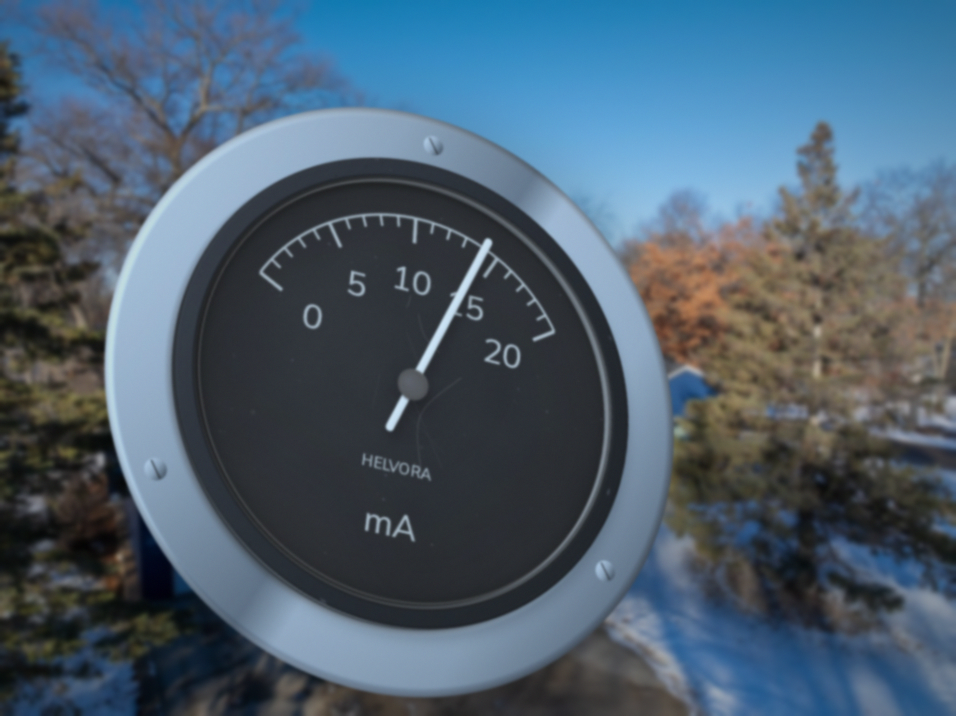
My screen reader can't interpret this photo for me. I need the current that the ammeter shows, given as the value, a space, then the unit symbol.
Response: 14 mA
